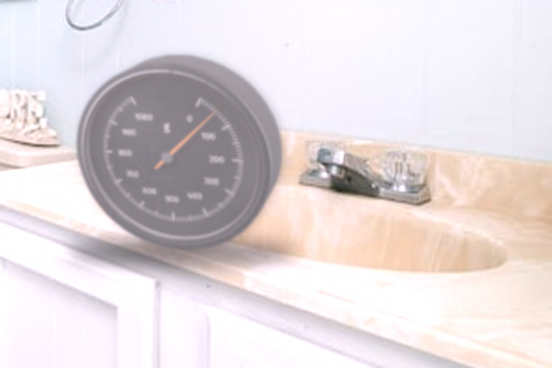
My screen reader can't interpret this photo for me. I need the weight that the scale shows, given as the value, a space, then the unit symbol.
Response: 50 g
